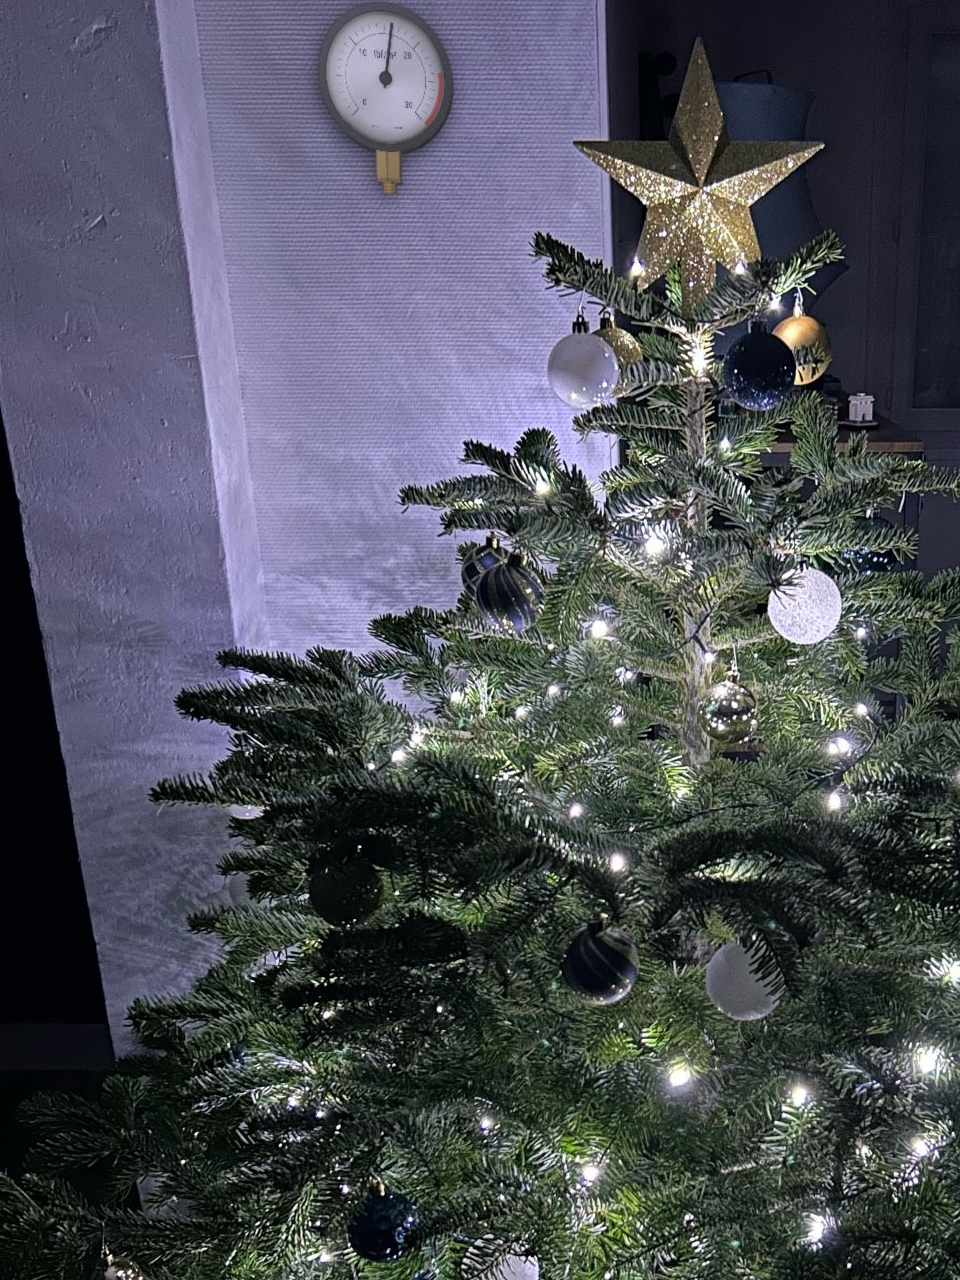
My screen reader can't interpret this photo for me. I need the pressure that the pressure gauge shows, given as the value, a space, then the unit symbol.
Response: 16 psi
